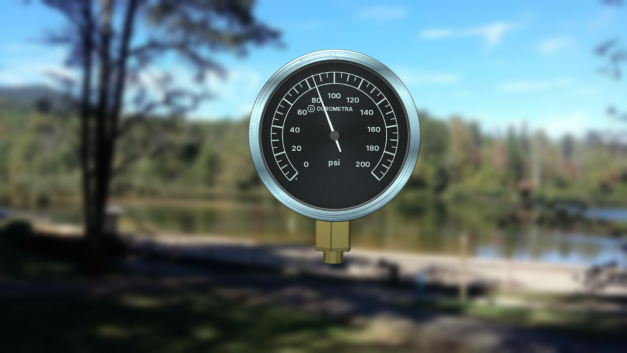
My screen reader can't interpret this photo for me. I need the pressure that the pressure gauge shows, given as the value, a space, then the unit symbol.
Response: 85 psi
